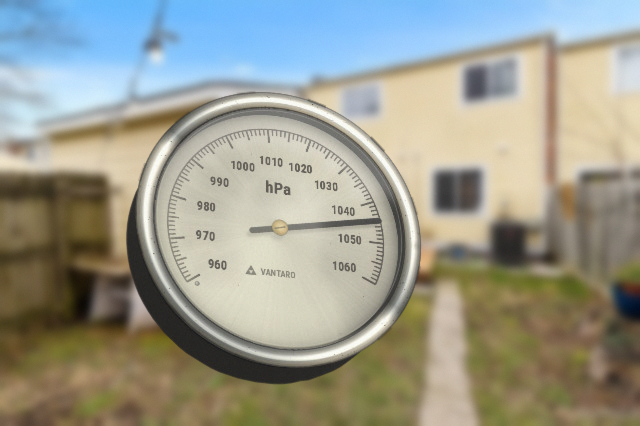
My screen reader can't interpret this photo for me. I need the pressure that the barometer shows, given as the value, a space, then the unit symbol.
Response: 1045 hPa
